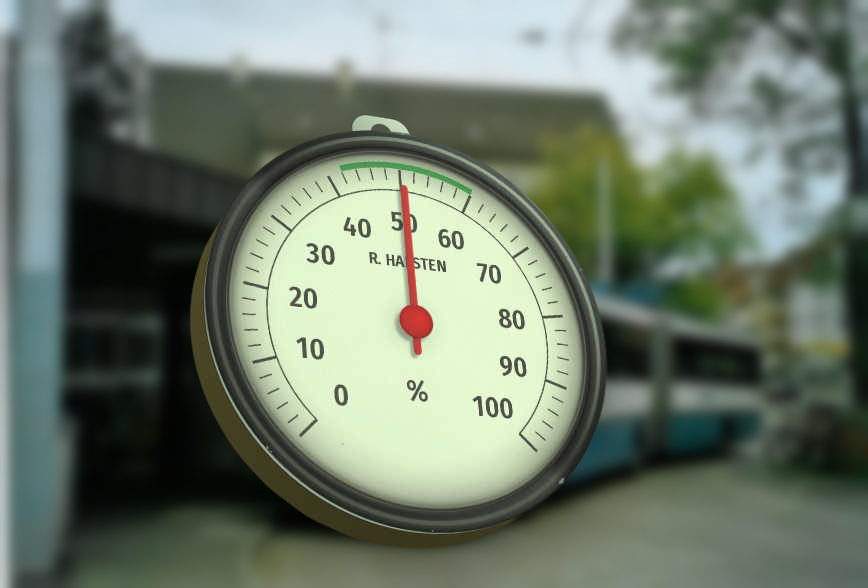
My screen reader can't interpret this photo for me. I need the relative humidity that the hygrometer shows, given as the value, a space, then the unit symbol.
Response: 50 %
